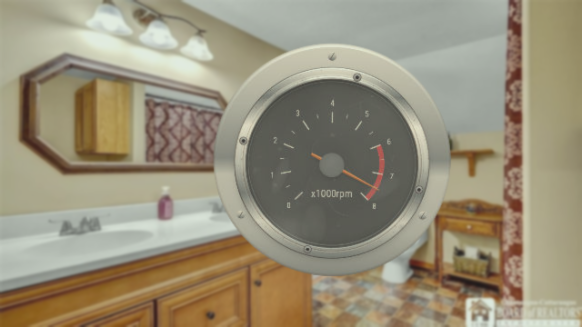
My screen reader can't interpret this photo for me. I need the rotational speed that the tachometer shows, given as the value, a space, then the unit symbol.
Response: 7500 rpm
